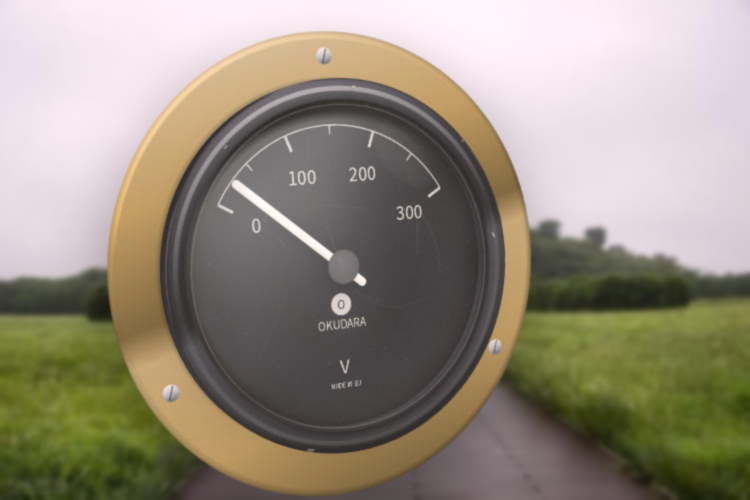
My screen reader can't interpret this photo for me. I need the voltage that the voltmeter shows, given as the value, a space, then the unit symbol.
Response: 25 V
